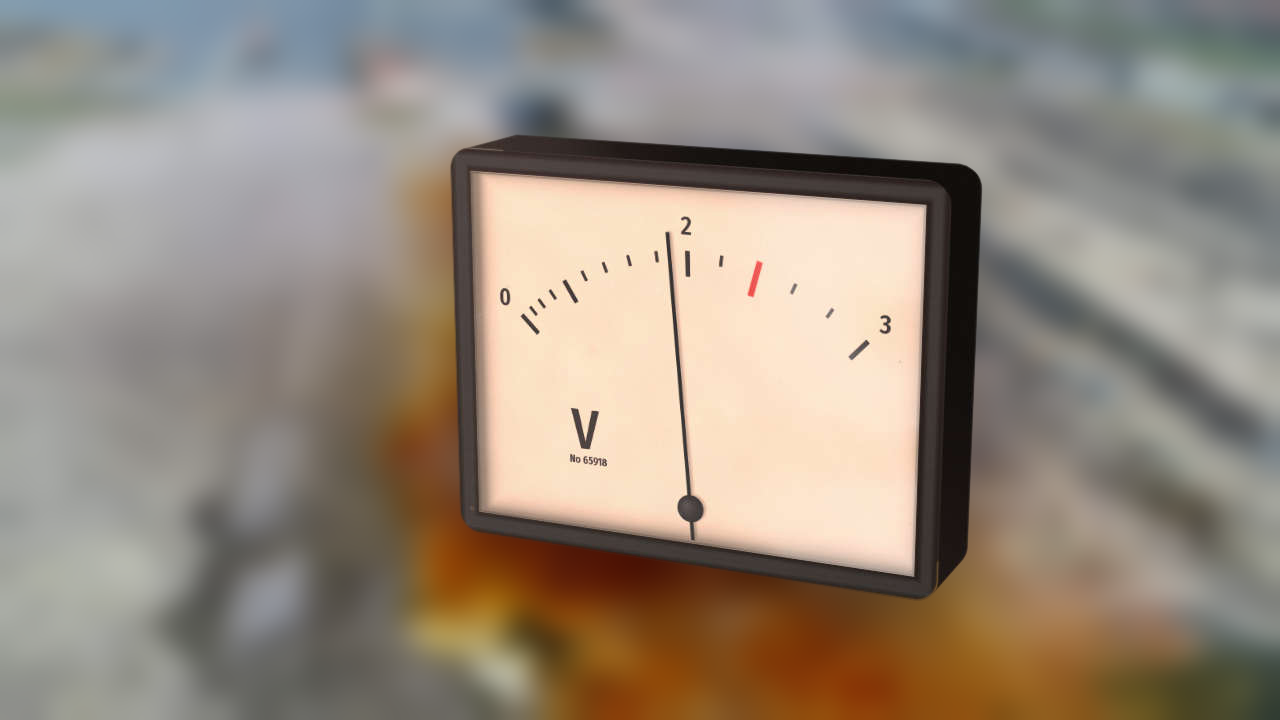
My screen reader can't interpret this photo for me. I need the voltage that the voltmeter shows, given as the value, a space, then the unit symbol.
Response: 1.9 V
